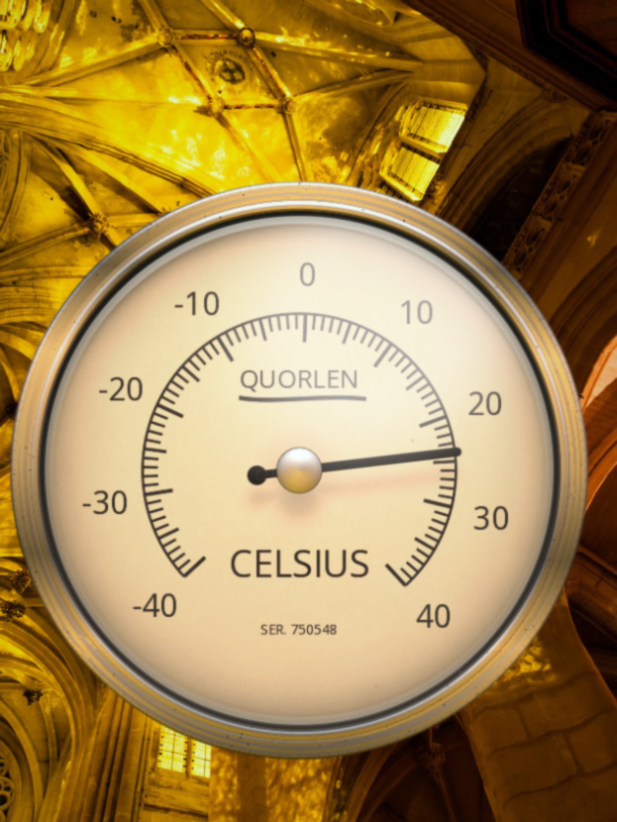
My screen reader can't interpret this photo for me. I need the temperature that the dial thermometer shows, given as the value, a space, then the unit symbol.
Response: 24 °C
